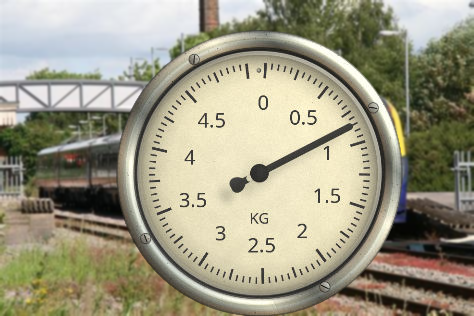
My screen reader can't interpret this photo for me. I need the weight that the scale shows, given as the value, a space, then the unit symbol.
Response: 0.85 kg
